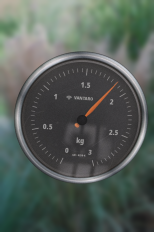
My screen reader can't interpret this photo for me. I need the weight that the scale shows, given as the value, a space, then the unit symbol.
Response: 1.85 kg
